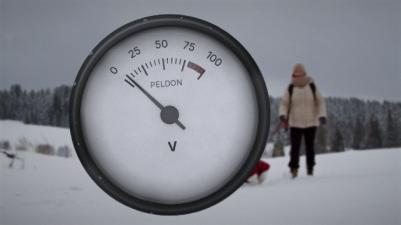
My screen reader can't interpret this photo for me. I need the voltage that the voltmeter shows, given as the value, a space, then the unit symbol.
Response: 5 V
